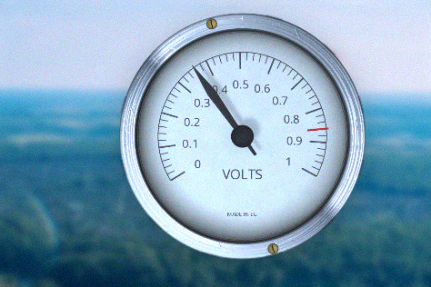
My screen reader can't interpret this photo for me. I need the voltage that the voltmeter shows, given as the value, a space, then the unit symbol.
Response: 0.36 V
